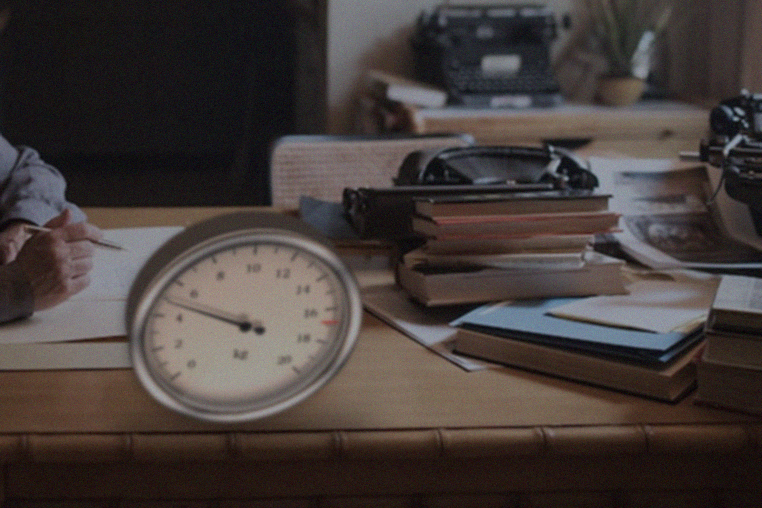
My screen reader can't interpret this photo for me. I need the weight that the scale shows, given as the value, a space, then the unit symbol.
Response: 5 kg
